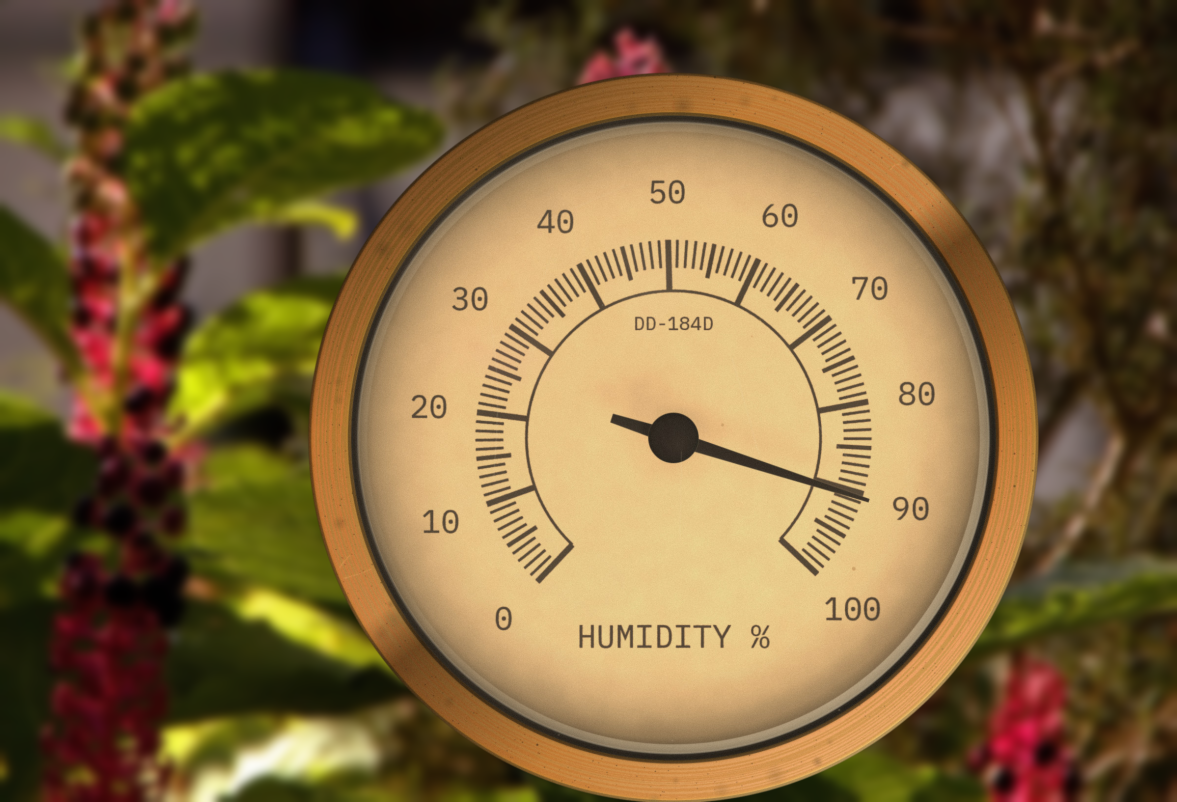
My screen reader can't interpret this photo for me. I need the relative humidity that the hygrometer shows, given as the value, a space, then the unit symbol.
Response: 90.5 %
